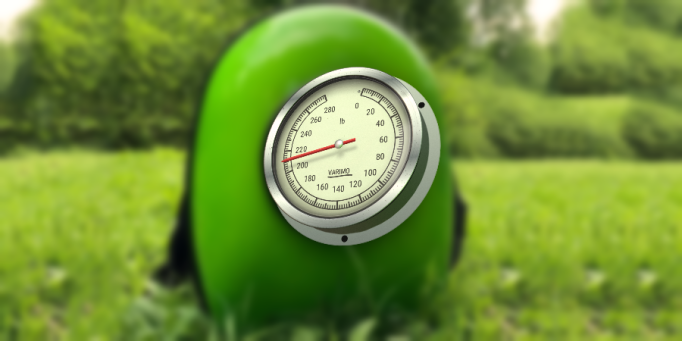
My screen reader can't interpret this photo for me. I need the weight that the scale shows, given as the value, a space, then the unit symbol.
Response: 210 lb
